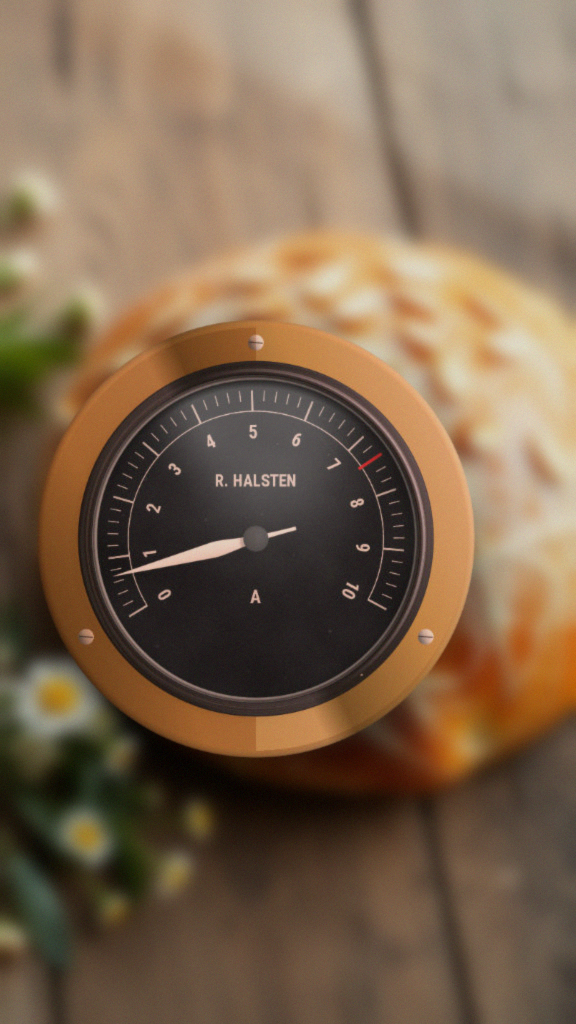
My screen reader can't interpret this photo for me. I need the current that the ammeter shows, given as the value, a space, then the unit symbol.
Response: 0.7 A
